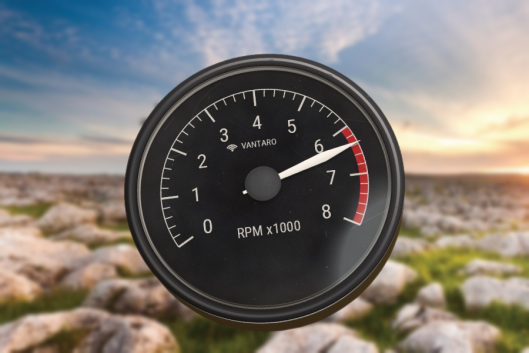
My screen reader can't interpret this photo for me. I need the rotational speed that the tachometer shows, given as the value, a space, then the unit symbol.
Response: 6400 rpm
